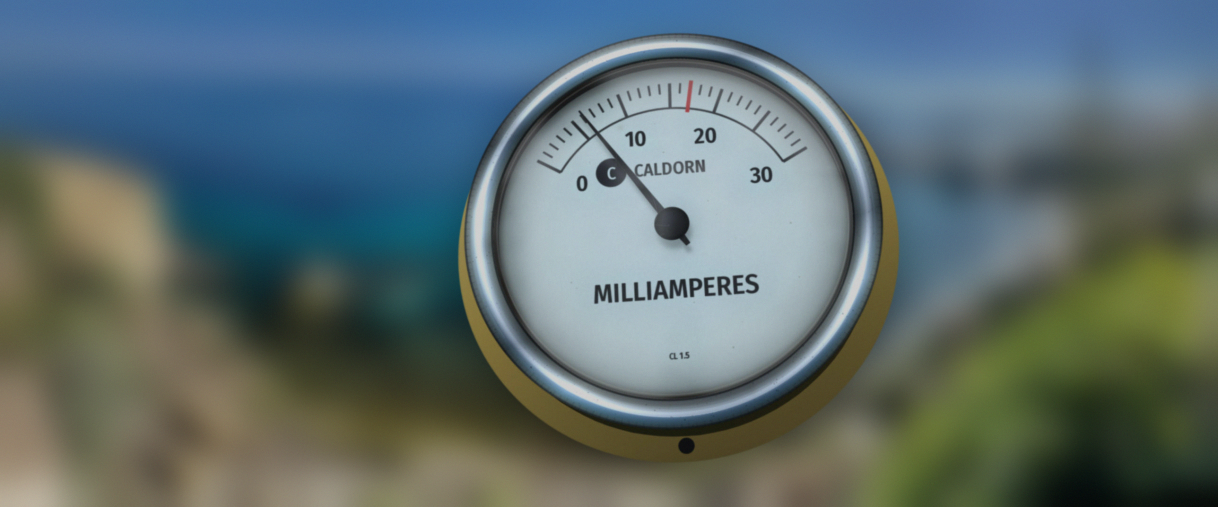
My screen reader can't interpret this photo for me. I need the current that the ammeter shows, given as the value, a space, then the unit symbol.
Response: 6 mA
